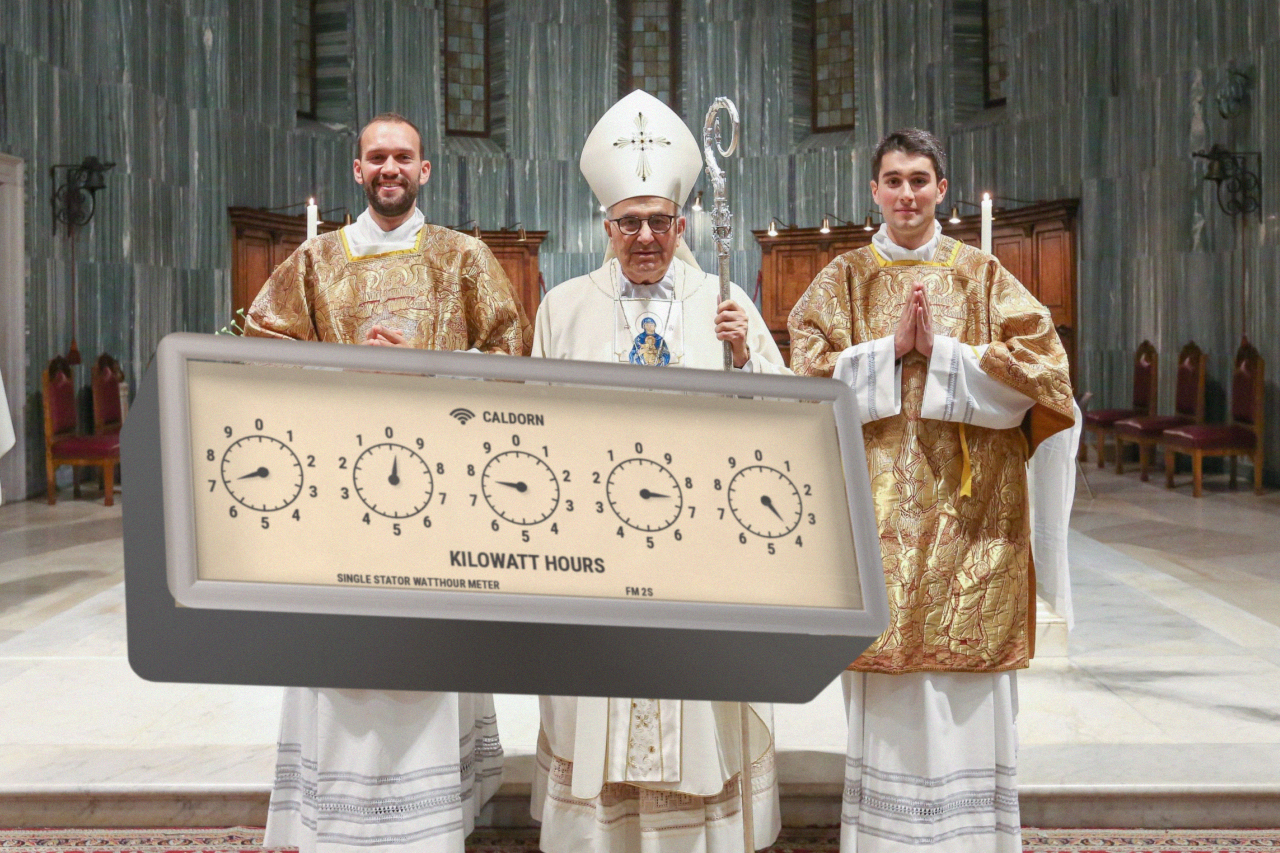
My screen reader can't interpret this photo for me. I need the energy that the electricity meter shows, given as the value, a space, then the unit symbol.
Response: 69774 kWh
